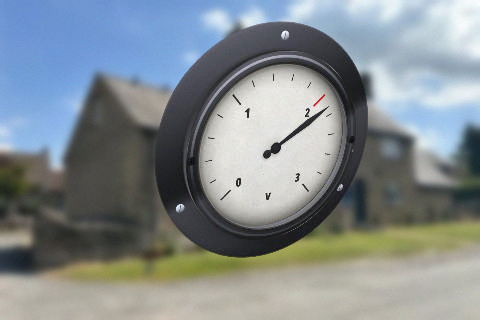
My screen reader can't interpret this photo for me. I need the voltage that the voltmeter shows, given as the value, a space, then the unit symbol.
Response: 2.1 V
